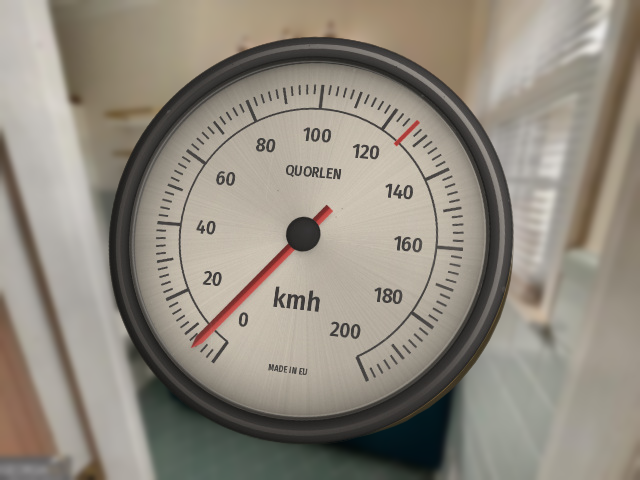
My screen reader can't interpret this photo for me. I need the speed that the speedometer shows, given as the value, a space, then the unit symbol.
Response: 6 km/h
